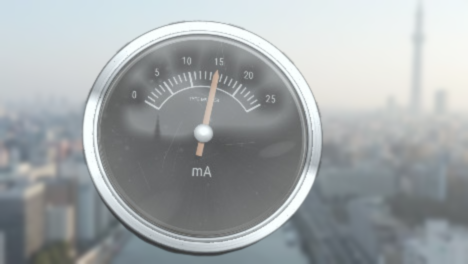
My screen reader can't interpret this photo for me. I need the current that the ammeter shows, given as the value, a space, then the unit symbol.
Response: 15 mA
